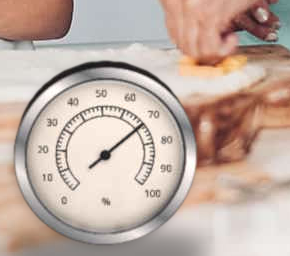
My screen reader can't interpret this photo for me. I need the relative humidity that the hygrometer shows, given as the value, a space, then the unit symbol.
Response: 70 %
